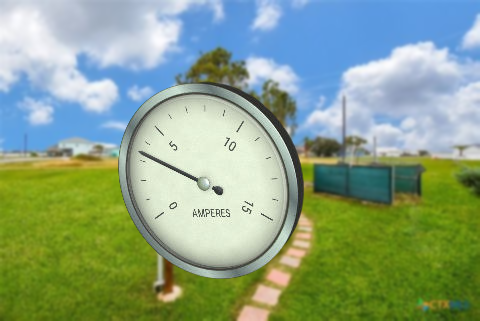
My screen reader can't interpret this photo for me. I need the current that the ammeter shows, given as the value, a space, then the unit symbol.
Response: 3.5 A
